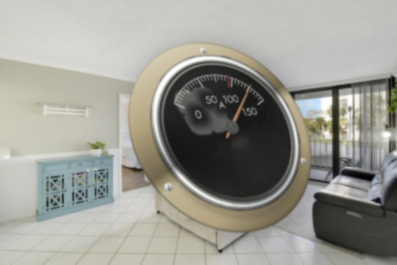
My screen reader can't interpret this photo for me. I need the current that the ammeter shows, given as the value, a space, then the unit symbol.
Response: 125 A
